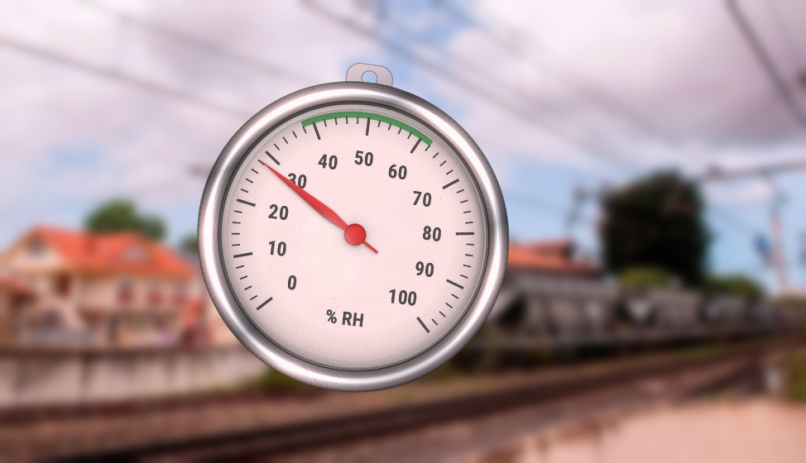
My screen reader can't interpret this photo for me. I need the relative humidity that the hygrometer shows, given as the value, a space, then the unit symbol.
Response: 28 %
